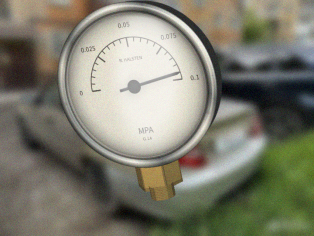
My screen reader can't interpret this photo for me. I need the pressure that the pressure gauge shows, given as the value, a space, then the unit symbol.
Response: 0.095 MPa
